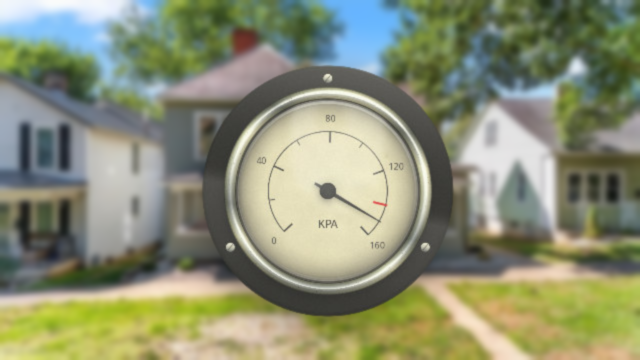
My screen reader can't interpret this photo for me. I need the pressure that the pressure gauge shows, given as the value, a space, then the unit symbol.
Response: 150 kPa
